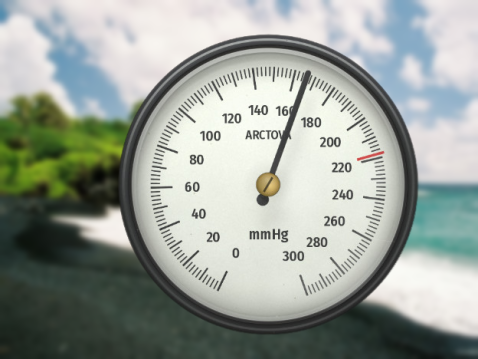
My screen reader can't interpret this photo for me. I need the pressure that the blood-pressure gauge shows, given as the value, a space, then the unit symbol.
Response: 166 mmHg
